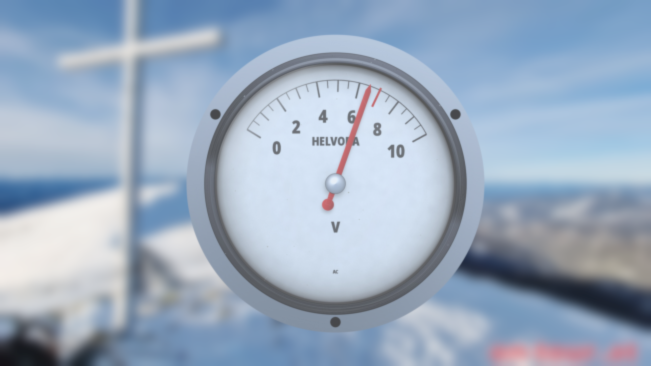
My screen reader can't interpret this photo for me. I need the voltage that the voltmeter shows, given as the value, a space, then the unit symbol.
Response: 6.5 V
